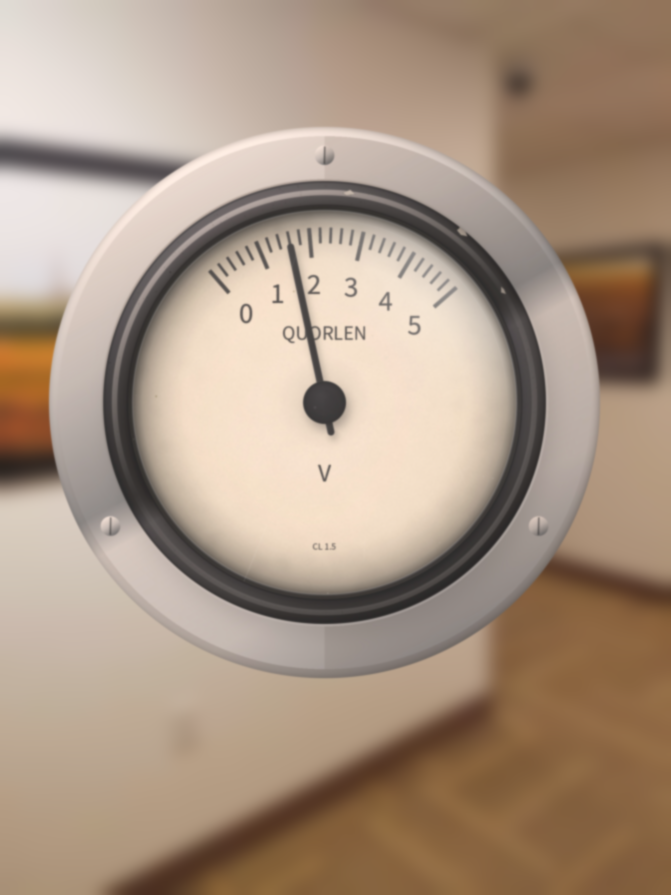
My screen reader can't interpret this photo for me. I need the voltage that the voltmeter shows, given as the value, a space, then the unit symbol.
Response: 1.6 V
